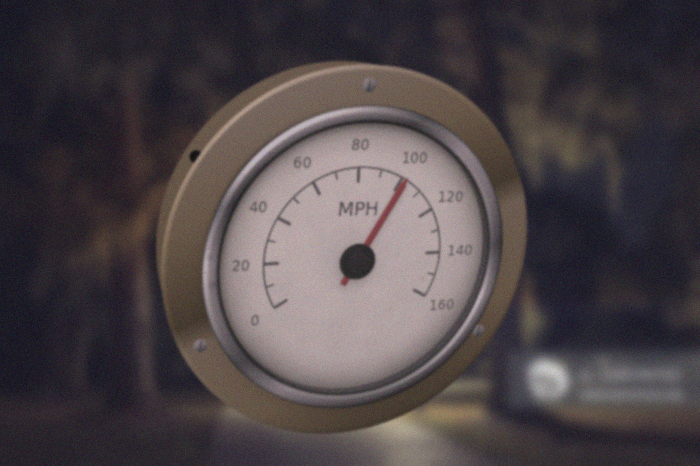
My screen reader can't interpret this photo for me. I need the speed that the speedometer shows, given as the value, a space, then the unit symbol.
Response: 100 mph
